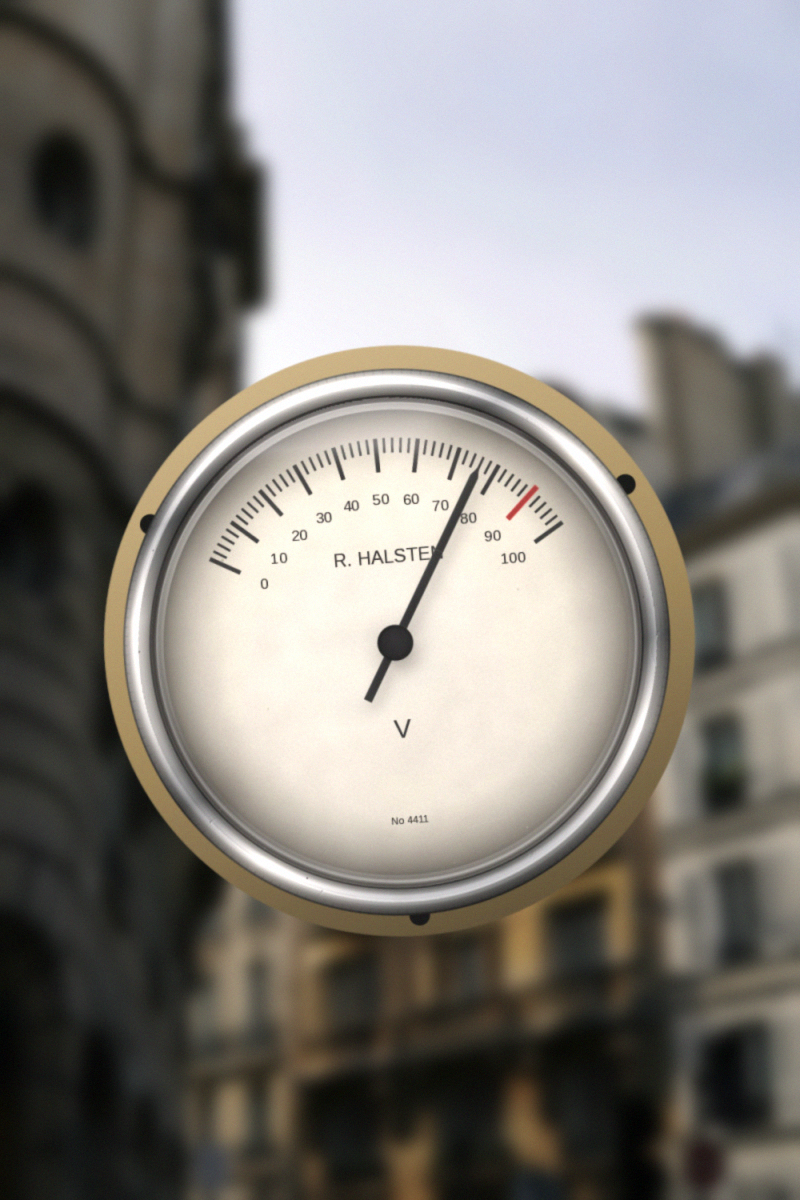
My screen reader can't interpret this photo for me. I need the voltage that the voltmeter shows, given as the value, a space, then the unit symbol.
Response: 76 V
